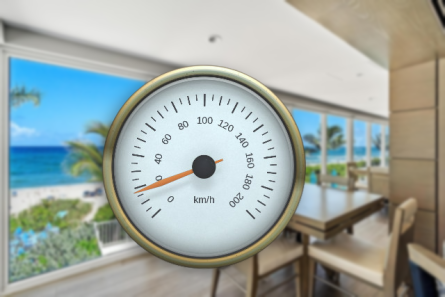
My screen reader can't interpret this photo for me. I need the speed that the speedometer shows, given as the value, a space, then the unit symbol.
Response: 17.5 km/h
